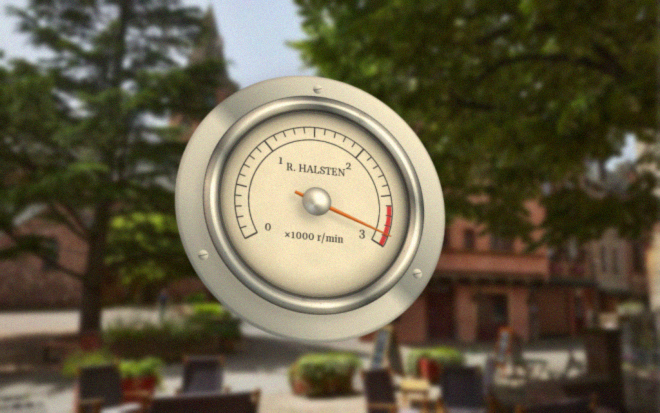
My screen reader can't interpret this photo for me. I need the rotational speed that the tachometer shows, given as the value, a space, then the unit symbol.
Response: 2900 rpm
